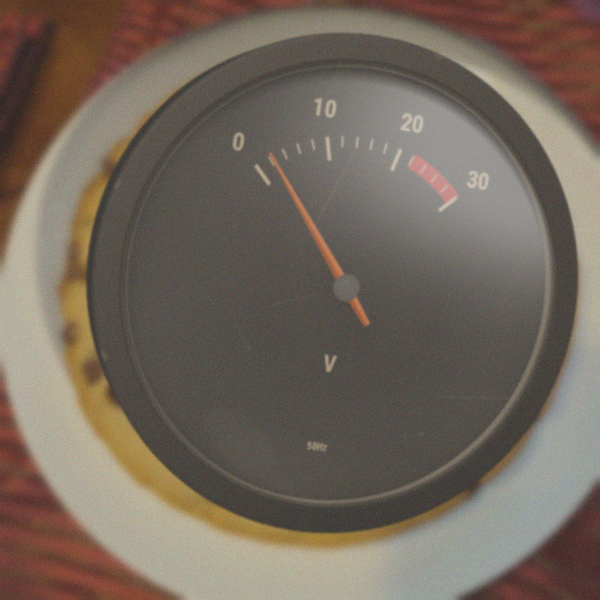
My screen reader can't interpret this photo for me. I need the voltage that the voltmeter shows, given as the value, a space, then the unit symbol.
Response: 2 V
